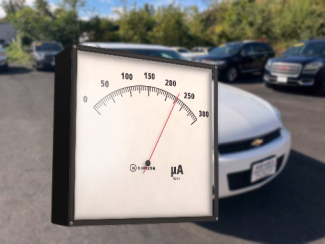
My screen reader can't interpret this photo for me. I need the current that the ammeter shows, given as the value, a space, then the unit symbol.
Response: 225 µA
